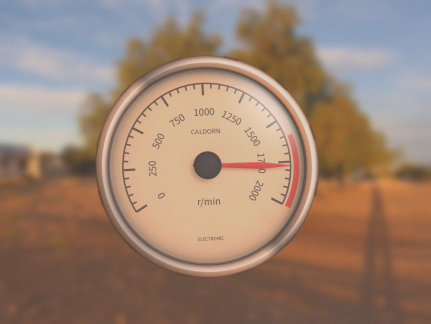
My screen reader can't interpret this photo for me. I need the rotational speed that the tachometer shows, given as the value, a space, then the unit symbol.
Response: 1775 rpm
